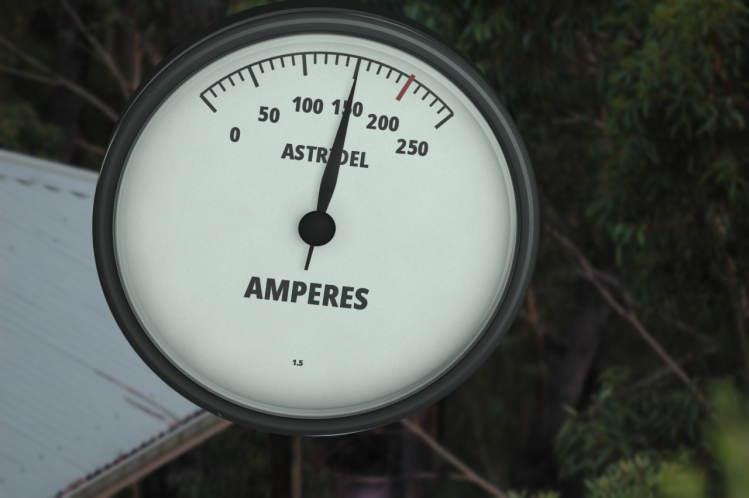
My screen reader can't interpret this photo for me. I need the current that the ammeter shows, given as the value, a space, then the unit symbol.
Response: 150 A
